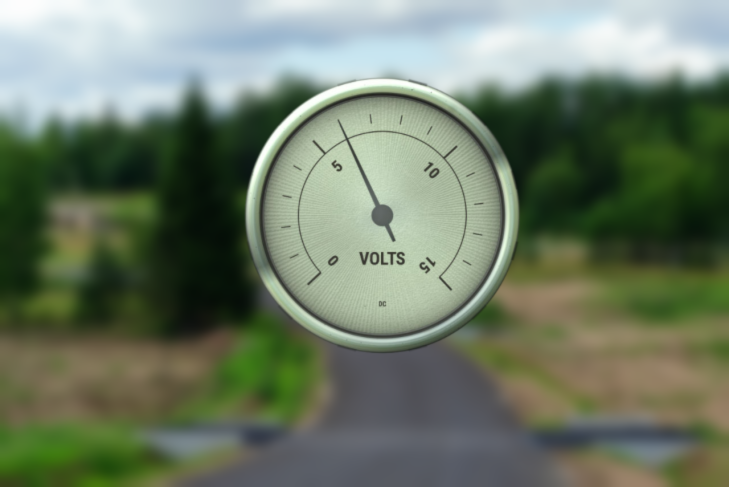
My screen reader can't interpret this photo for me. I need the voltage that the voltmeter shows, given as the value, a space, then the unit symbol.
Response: 6 V
